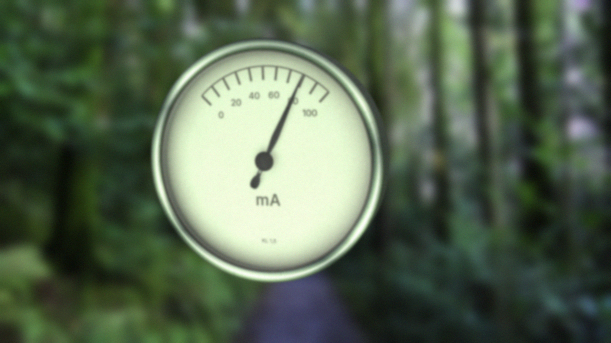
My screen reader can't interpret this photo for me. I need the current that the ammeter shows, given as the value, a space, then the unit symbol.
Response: 80 mA
